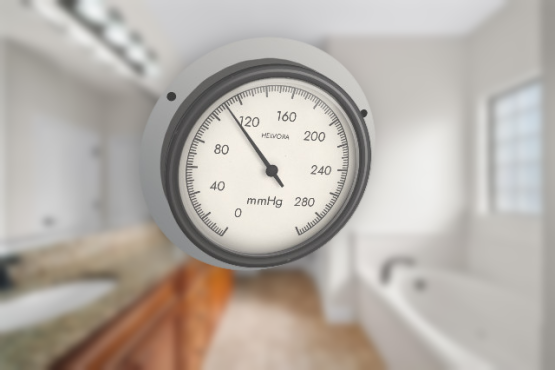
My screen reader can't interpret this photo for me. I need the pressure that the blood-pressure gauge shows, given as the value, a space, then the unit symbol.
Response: 110 mmHg
